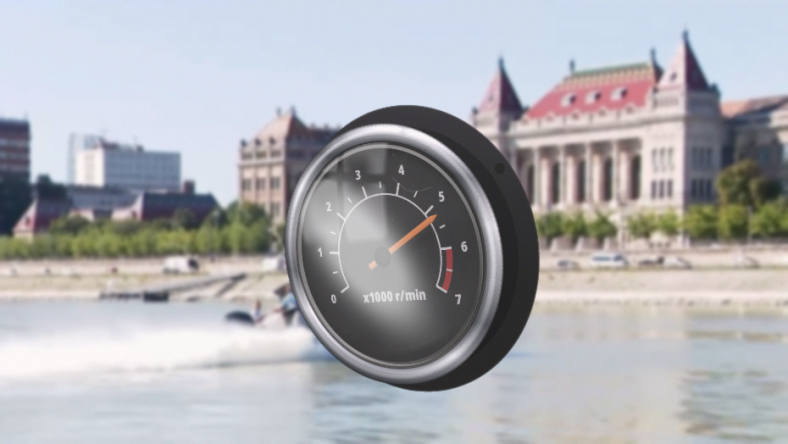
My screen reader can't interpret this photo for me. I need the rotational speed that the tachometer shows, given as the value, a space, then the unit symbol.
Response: 5250 rpm
